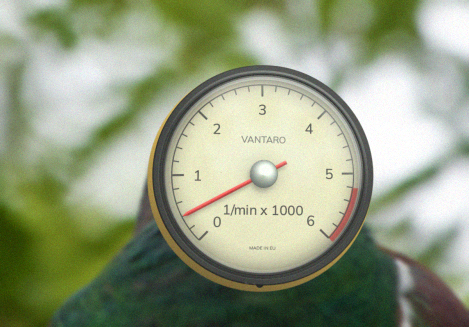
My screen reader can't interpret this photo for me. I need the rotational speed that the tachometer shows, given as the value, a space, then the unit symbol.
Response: 400 rpm
